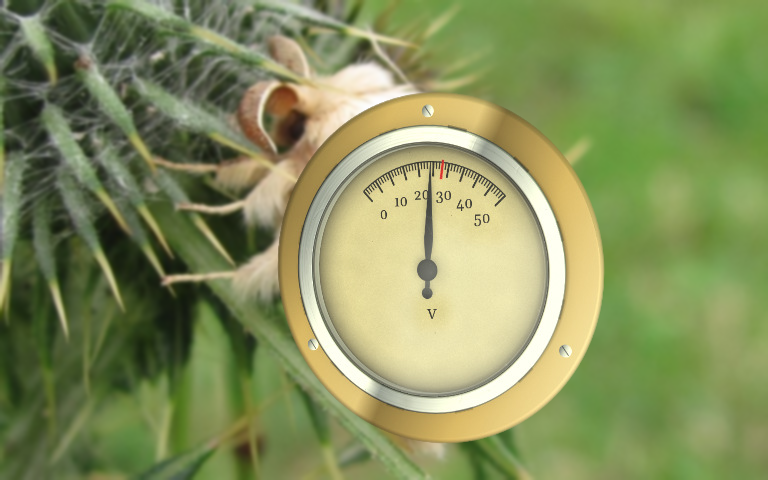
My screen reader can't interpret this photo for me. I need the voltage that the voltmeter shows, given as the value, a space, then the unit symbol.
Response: 25 V
